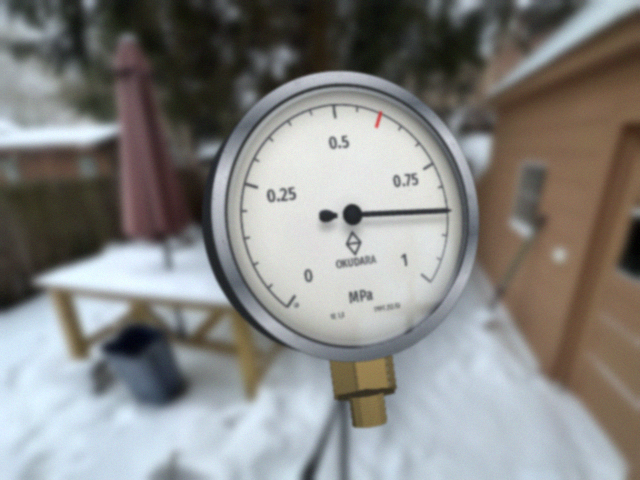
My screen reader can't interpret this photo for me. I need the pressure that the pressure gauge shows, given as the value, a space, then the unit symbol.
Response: 0.85 MPa
